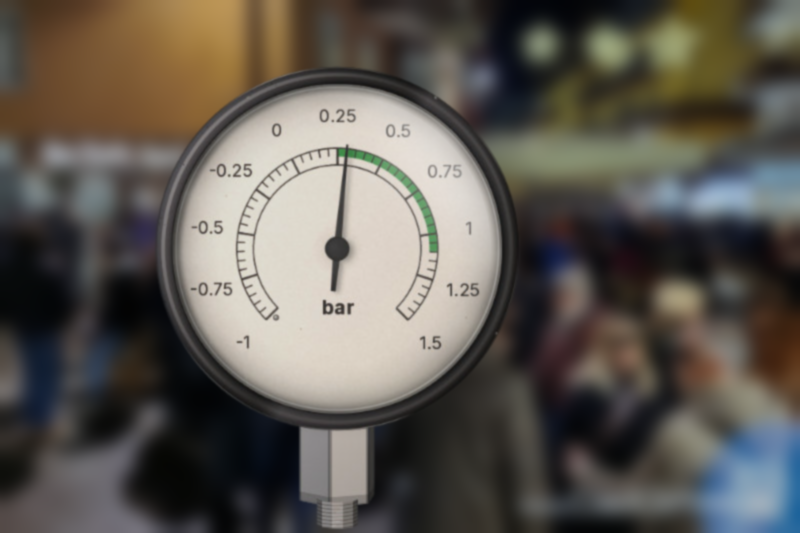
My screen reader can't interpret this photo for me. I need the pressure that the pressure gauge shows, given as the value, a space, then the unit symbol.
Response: 0.3 bar
